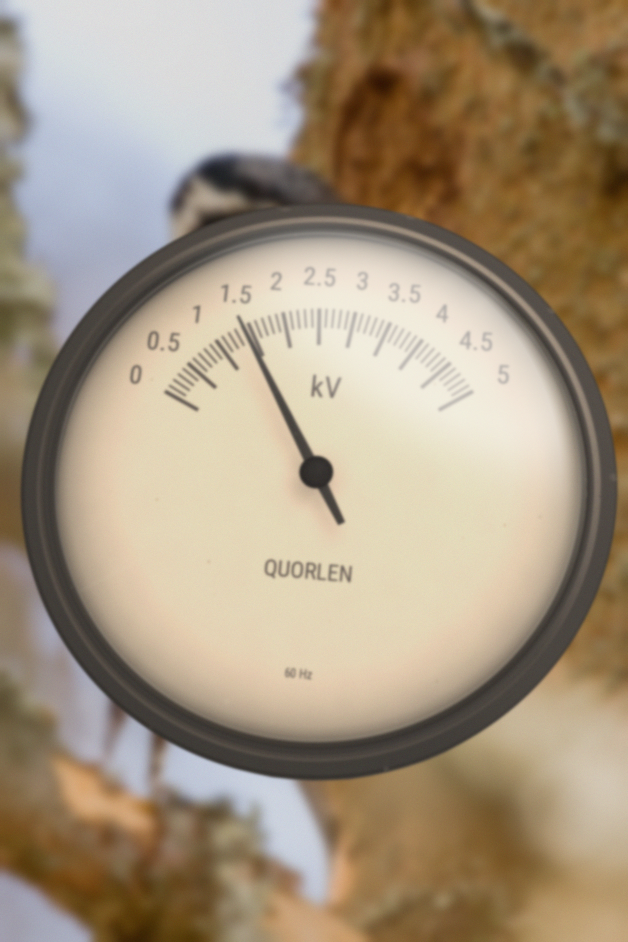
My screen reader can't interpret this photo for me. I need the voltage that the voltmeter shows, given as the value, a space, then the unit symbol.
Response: 1.4 kV
